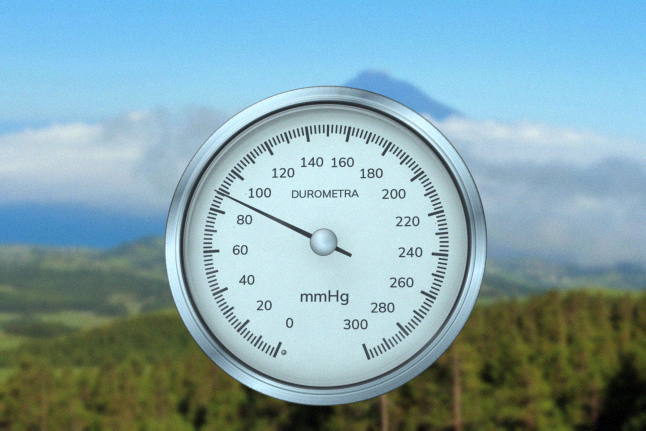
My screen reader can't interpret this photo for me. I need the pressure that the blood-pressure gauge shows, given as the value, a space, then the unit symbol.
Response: 88 mmHg
